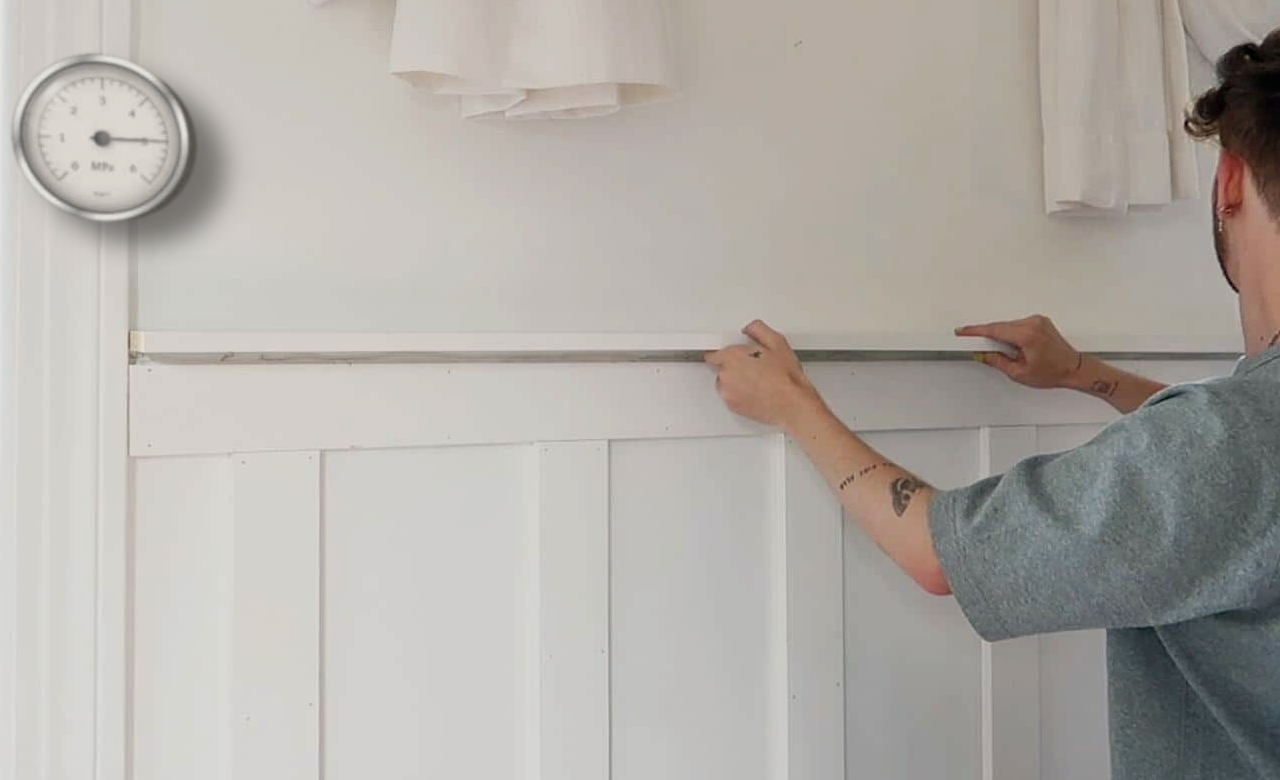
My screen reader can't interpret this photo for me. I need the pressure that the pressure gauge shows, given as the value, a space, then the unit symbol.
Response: 5 MPa
